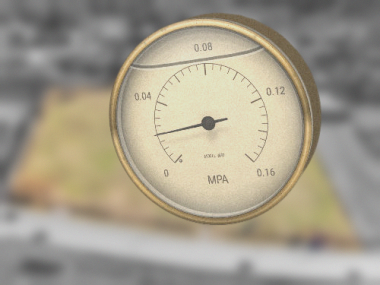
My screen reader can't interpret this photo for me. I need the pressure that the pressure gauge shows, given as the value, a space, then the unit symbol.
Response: 0.02 MPa
